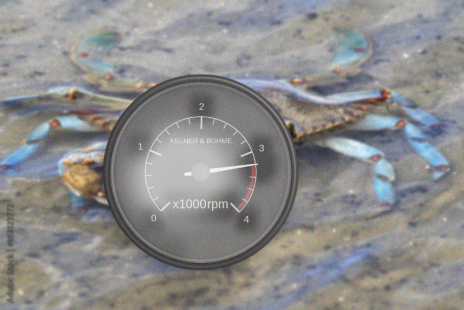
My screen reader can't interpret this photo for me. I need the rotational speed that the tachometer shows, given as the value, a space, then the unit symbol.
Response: 3200 rpm
